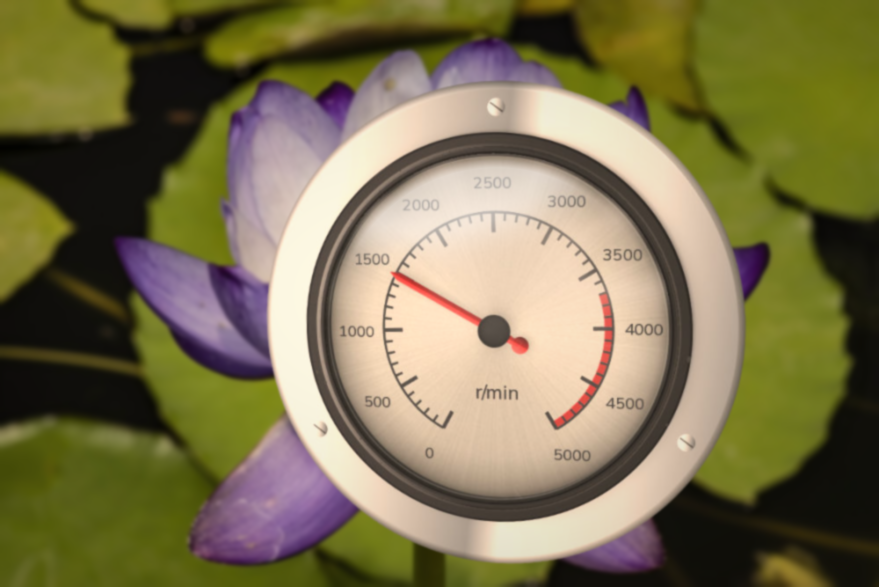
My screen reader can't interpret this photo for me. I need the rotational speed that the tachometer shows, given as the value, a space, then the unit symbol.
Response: 1500 rpm
